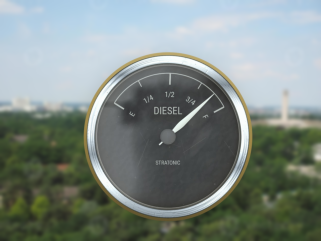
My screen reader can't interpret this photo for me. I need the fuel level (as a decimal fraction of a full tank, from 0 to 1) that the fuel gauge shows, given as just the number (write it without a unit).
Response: 0.875
